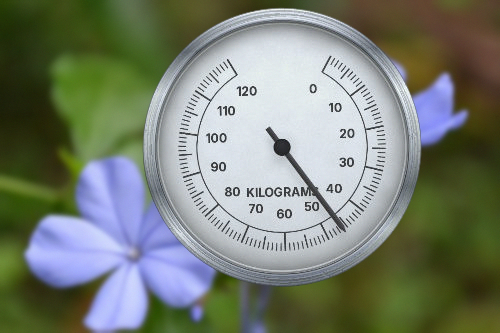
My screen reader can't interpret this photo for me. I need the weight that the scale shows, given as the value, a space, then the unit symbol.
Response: 46 kg
